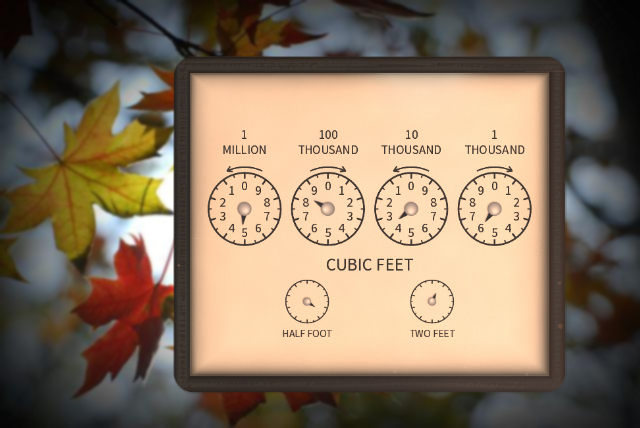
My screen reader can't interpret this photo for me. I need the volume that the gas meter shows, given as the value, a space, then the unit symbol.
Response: 483600 ft³
